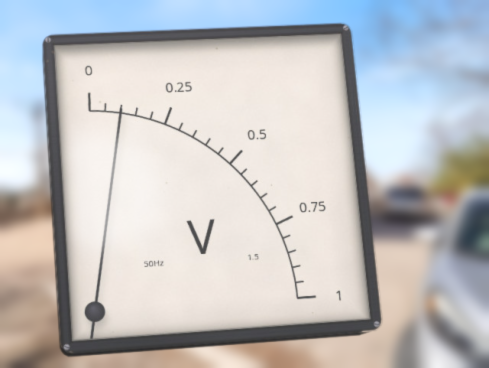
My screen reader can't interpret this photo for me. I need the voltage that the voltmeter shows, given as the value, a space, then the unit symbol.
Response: 0.1 V
